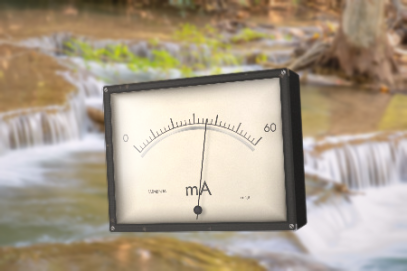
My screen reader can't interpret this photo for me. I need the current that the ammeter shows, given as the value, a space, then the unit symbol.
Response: 36 mA
